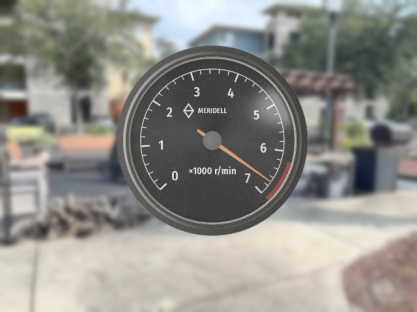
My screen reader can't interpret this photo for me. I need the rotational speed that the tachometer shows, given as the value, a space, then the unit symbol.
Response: 6700 rpm
